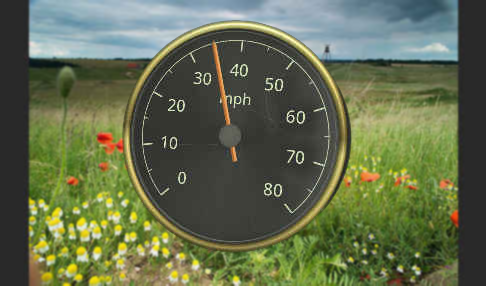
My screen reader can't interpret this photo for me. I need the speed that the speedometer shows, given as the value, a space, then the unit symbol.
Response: 35 mph
